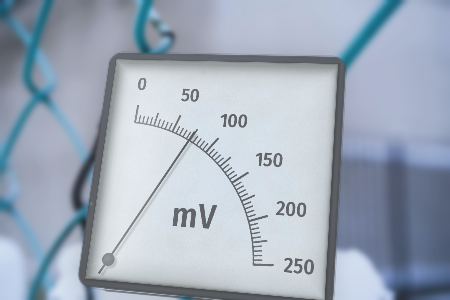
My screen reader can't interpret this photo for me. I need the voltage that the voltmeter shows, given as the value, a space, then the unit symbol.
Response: 75 mV
